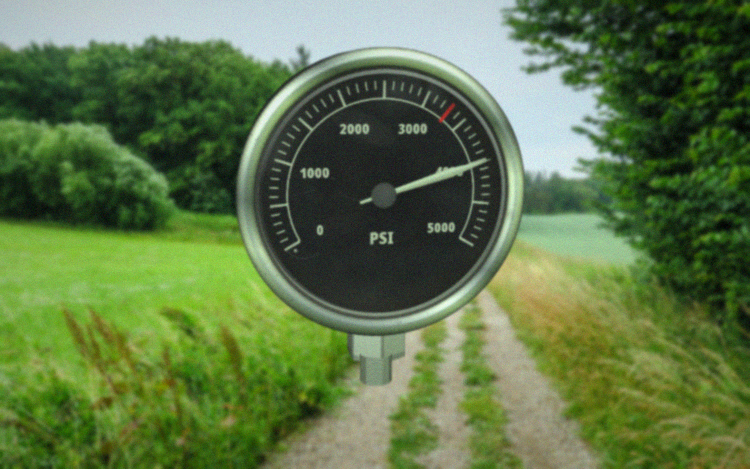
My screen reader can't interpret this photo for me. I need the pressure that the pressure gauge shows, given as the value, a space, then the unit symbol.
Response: 4000 psi
